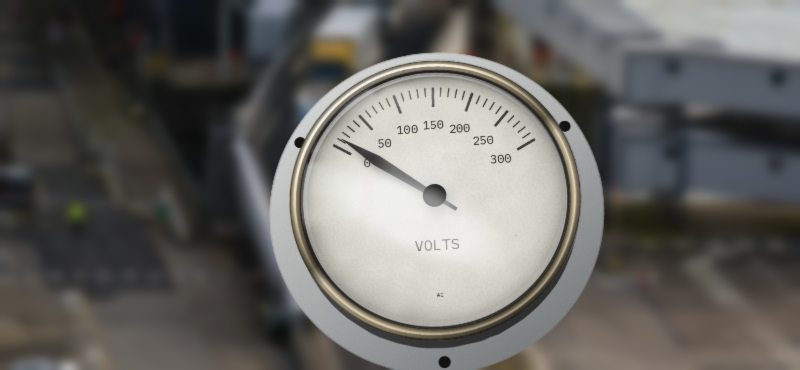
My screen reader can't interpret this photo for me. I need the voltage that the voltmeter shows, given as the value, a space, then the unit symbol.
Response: 10 V
